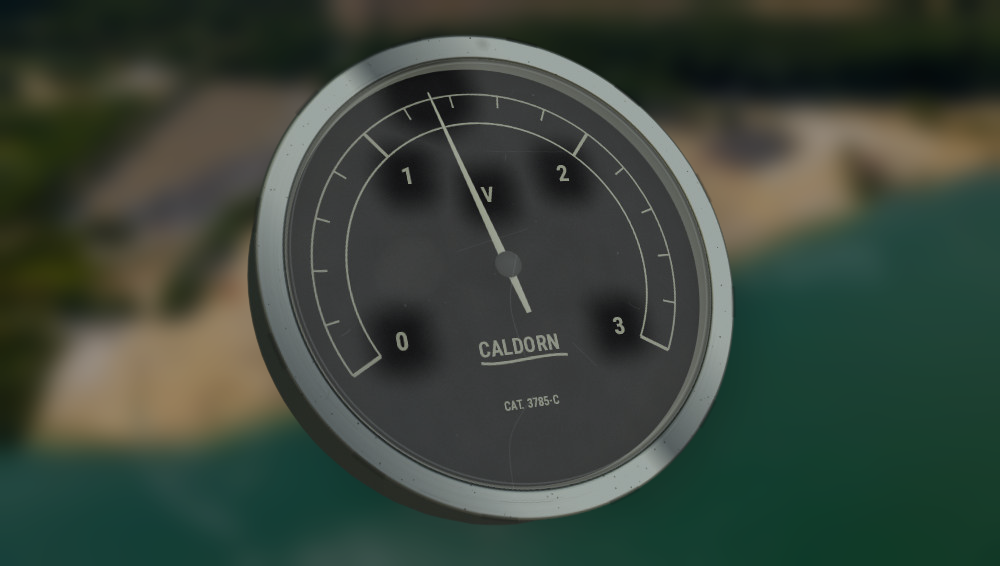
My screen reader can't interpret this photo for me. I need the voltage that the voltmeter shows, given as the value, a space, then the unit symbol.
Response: 1.3 V
